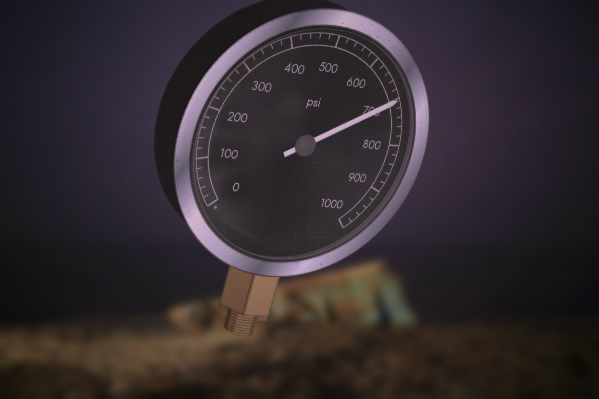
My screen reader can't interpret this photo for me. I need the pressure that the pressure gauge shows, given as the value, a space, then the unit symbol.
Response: 700 psi
